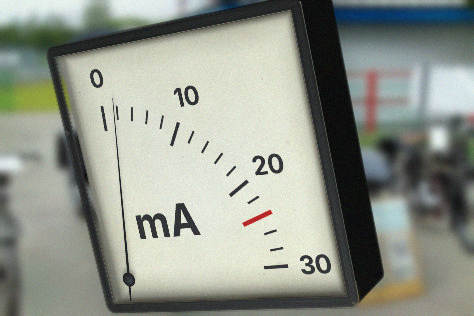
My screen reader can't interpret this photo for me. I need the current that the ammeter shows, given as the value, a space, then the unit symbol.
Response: 2 mA
